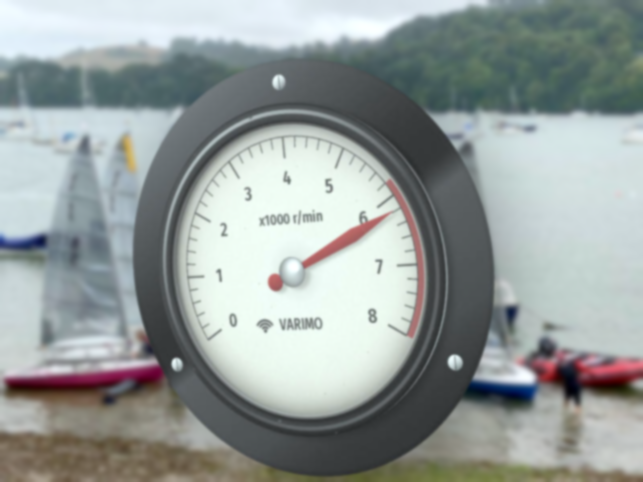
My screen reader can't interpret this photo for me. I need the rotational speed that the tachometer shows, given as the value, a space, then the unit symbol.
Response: 6200 rpm
